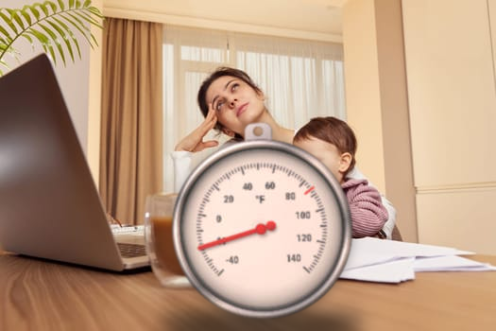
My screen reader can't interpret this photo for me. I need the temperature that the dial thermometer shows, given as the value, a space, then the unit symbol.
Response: -20 °F
